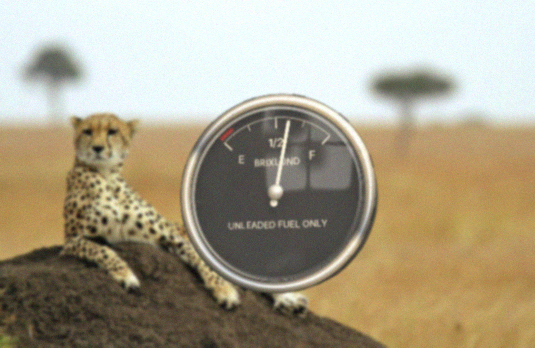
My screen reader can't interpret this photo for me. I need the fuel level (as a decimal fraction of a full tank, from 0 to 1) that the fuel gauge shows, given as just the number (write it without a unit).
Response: 0.625
